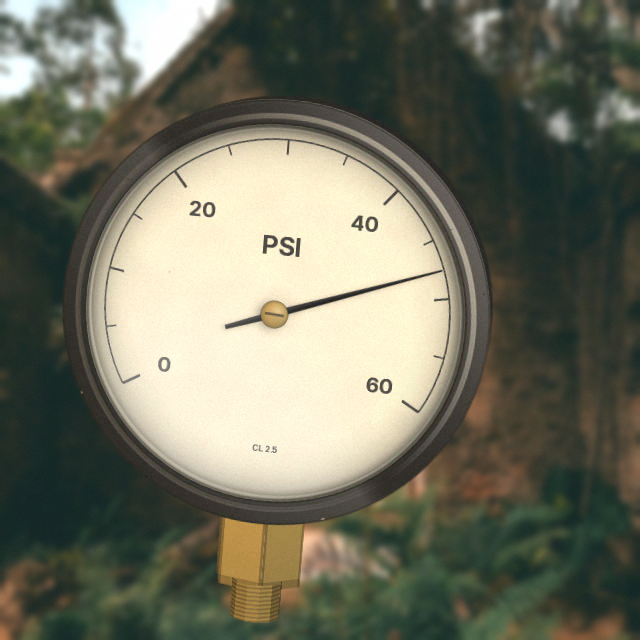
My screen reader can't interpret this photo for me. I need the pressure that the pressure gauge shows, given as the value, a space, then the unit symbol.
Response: 47.5 psi
